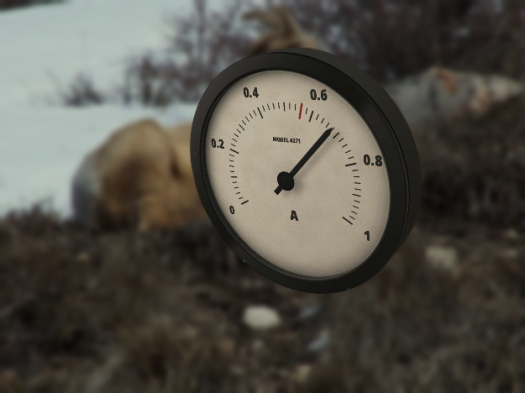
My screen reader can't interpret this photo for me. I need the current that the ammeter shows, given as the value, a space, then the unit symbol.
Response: 0.68 A
